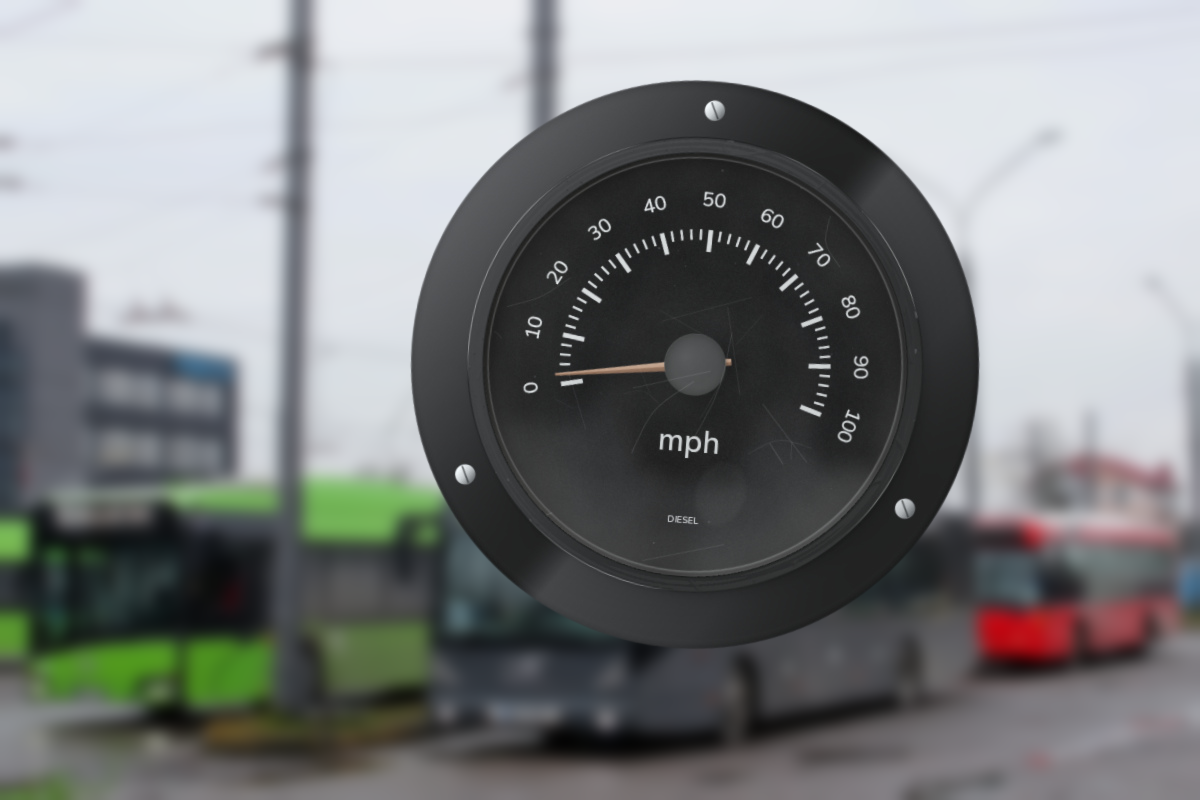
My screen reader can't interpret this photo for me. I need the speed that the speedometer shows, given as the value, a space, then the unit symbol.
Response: 2 mph
